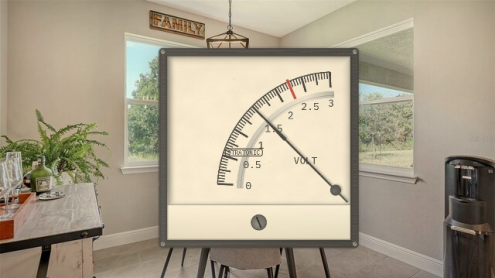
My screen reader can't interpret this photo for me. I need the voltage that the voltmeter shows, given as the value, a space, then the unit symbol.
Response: 1.5 V
